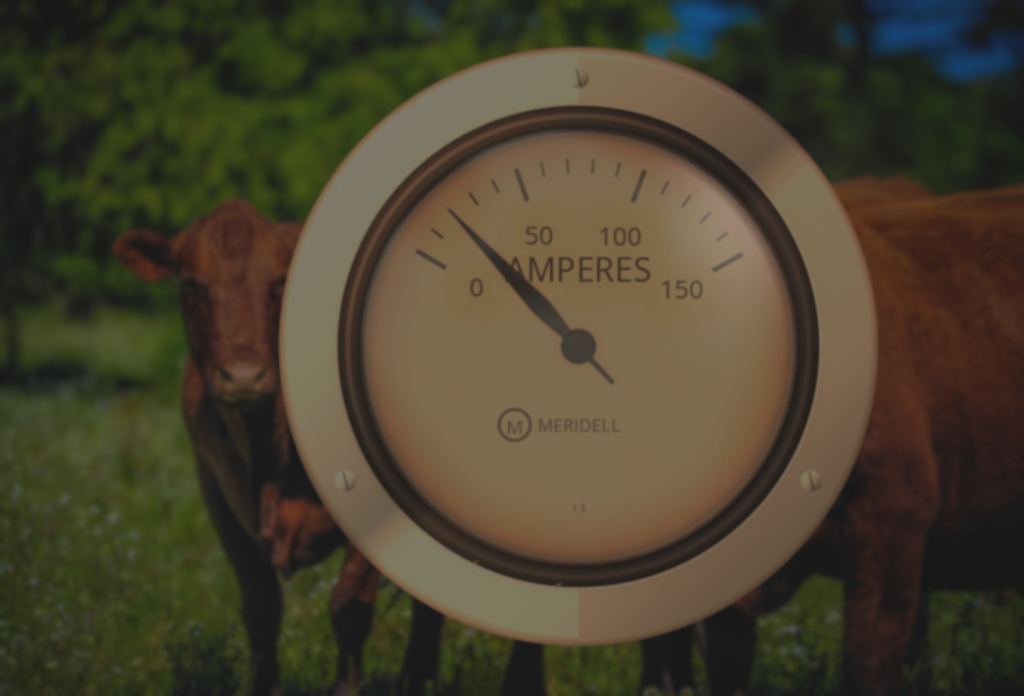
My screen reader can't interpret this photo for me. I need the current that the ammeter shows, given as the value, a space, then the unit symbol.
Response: 20 A
